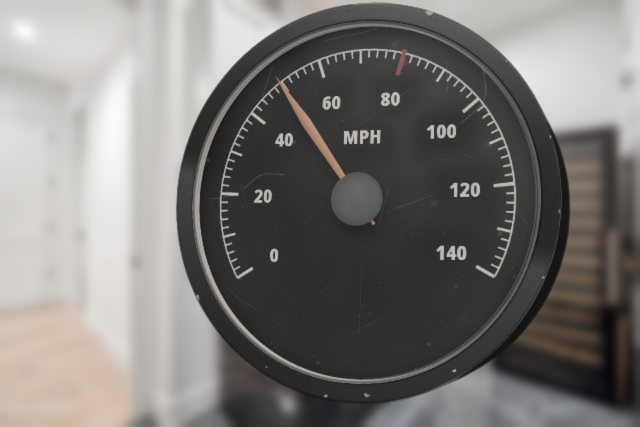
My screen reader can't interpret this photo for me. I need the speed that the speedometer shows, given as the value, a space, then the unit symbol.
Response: 50 mph
